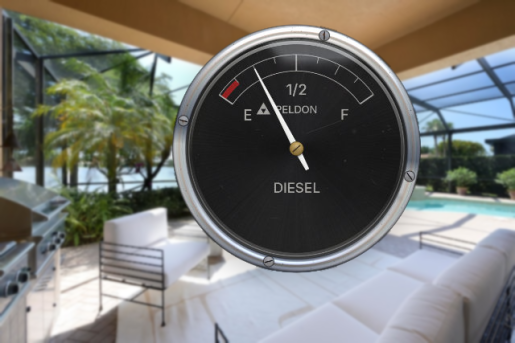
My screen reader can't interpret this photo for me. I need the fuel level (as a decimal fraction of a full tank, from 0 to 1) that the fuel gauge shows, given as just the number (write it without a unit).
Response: 0.25
